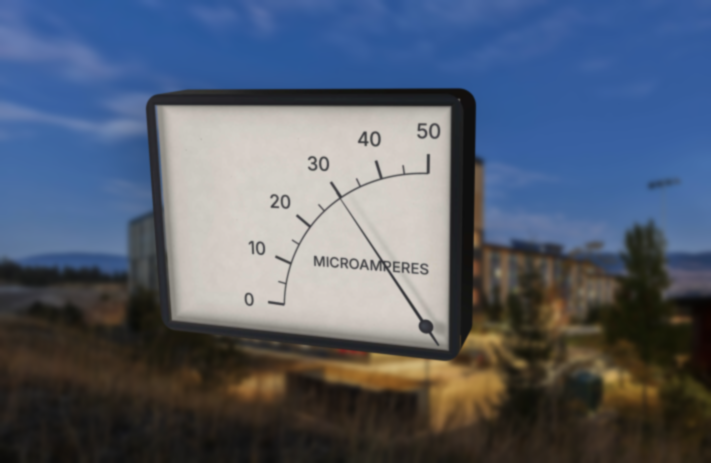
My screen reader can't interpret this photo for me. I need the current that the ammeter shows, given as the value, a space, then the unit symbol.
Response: 30 µA
